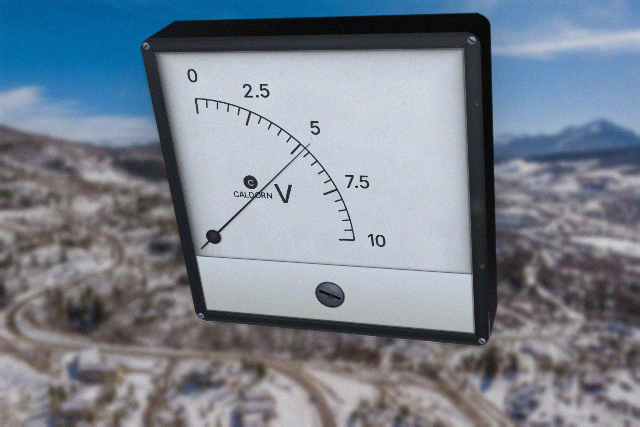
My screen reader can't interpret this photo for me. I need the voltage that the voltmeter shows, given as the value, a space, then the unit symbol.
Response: 5.25 V
